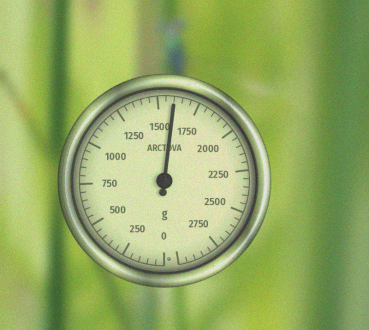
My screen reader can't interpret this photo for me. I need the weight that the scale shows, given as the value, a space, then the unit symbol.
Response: 1600 g
